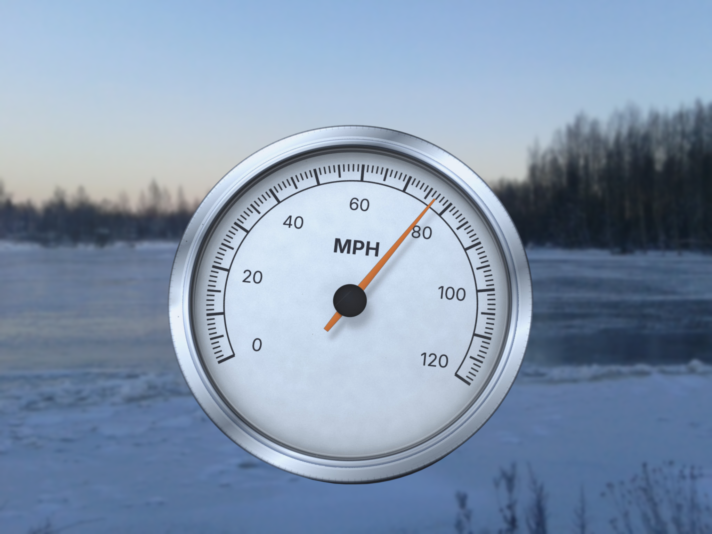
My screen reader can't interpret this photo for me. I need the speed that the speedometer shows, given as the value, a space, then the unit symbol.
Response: 77 mph
